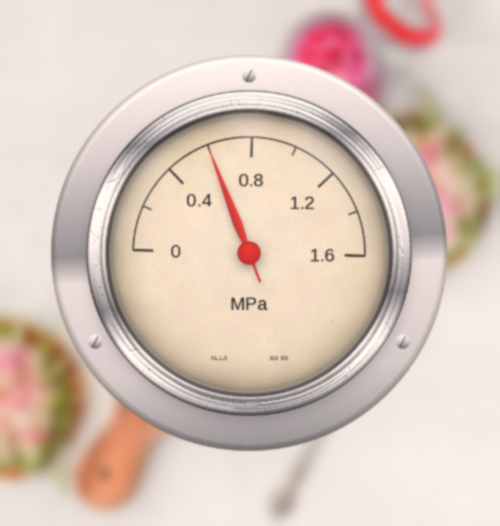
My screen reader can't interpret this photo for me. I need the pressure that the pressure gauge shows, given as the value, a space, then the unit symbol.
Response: 0.6 MPa
